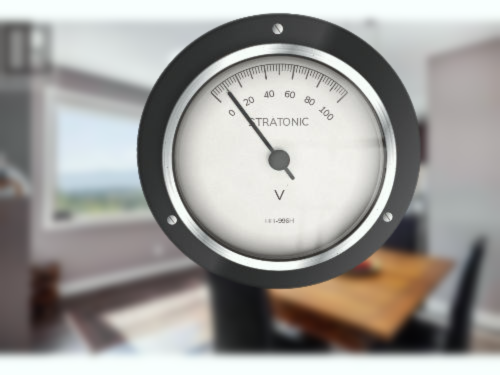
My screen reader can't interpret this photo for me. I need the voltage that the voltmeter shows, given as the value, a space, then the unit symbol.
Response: 10 V
